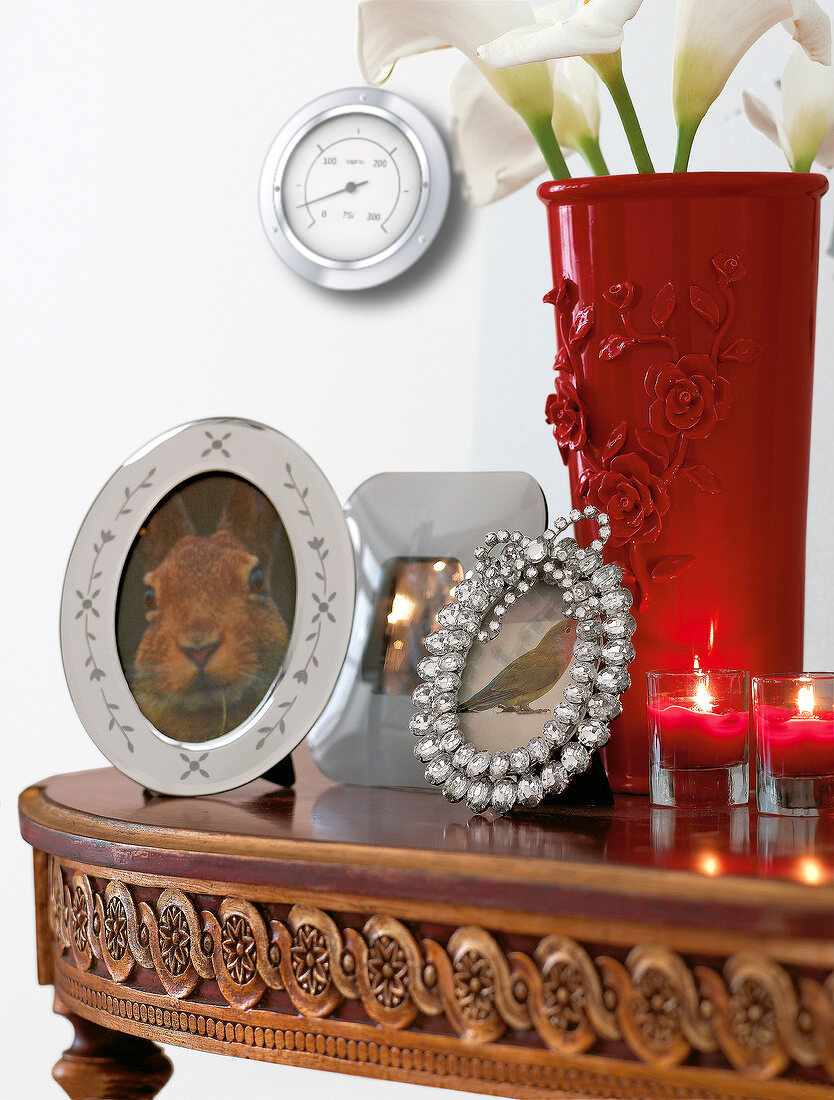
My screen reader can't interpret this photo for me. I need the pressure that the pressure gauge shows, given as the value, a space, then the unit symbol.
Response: 25 psi
